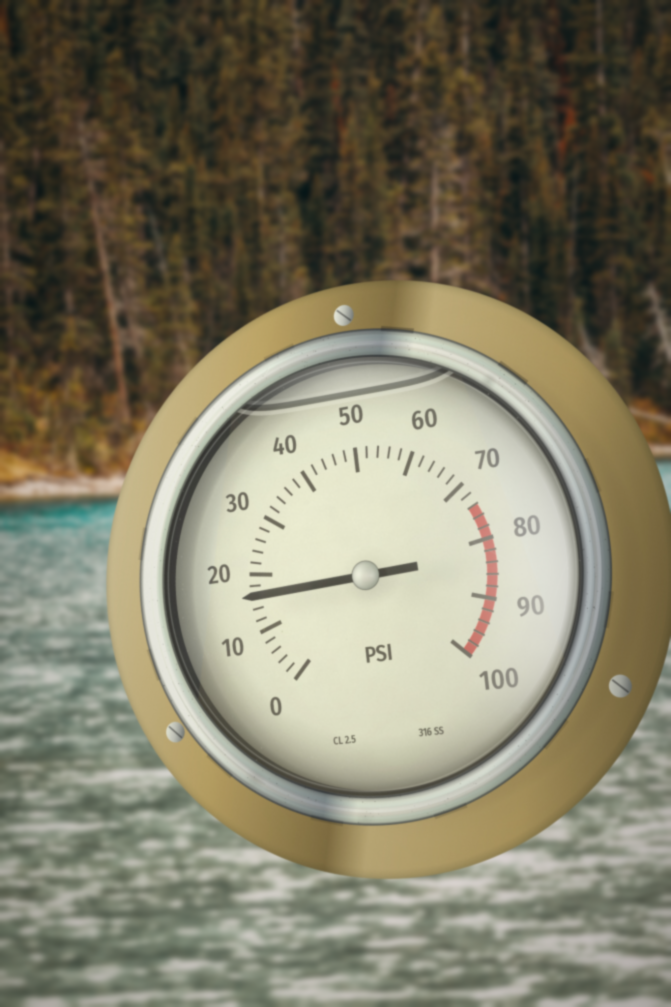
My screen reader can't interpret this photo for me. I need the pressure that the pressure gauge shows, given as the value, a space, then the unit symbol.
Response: 16 psi
